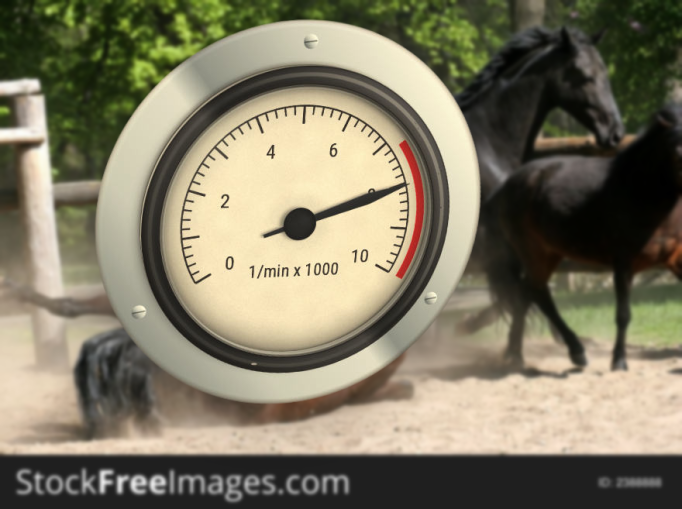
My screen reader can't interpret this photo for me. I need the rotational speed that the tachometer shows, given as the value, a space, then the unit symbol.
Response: 8000 rpm
